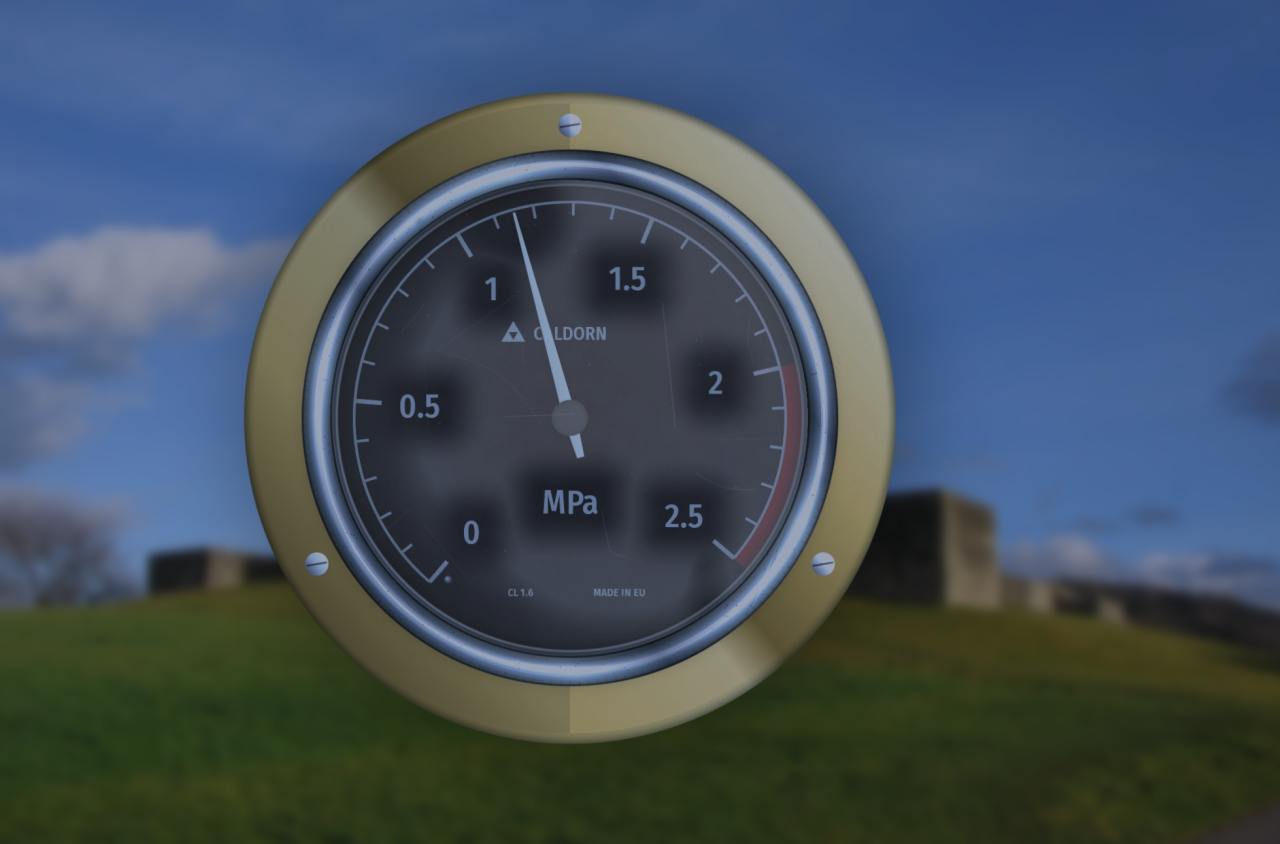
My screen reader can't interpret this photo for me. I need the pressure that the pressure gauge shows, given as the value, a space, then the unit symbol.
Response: 1.15 MPa
